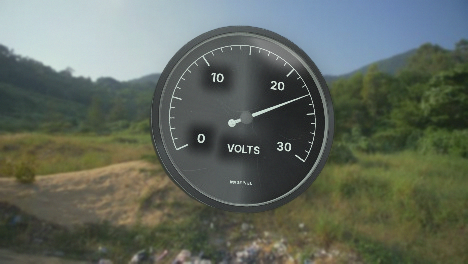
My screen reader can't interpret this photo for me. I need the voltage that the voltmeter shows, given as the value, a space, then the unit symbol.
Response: 23 V
